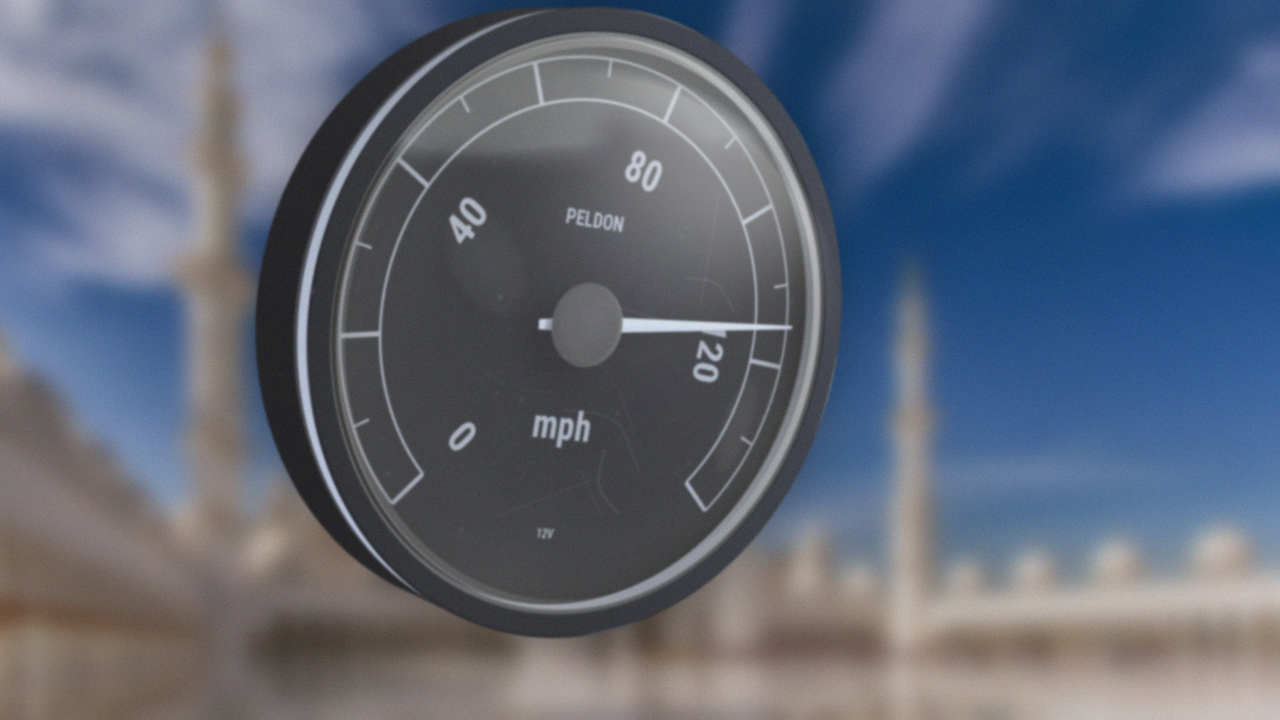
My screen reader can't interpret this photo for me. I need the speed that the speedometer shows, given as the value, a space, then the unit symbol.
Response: 115 mph
